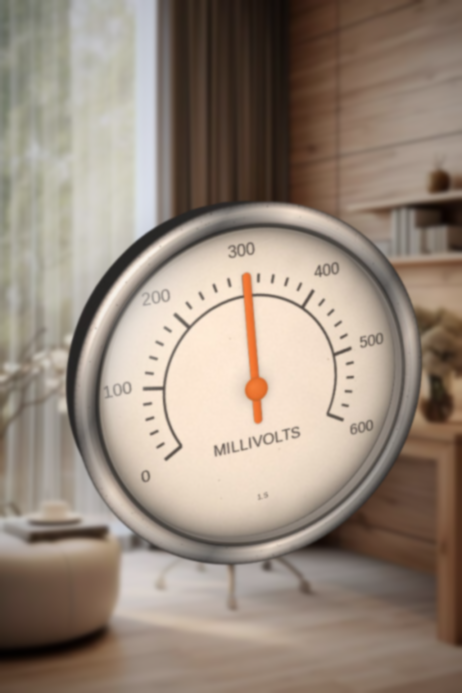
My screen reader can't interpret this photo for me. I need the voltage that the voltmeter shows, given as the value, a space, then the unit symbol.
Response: 300 mV
